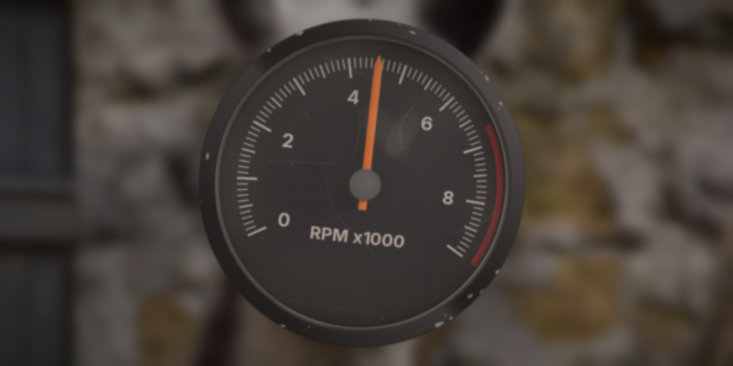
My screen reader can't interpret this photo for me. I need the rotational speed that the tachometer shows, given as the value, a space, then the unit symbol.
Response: 4500 rpm
